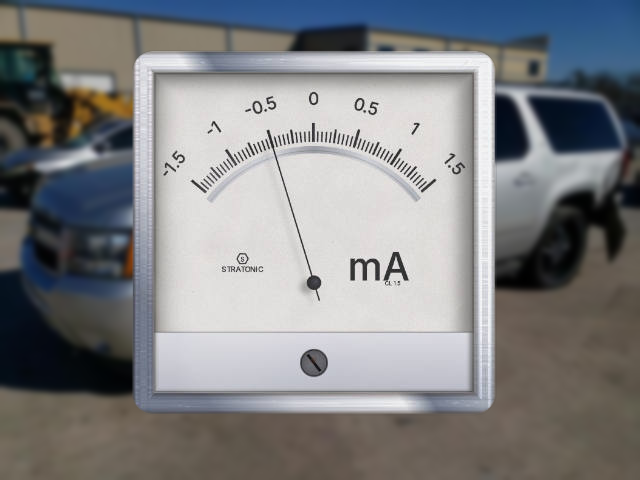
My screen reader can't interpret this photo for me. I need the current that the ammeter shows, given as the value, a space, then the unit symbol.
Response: -0.5 mA
